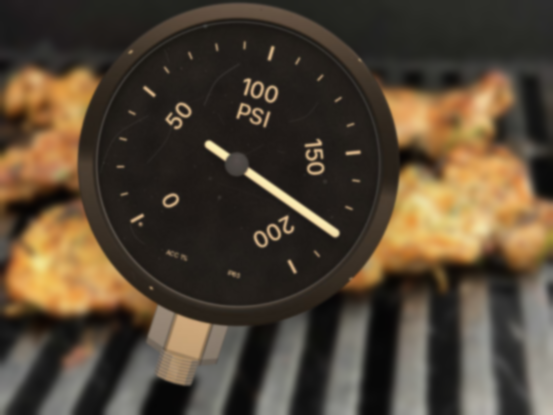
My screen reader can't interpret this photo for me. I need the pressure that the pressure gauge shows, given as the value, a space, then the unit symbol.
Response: 180 psi
